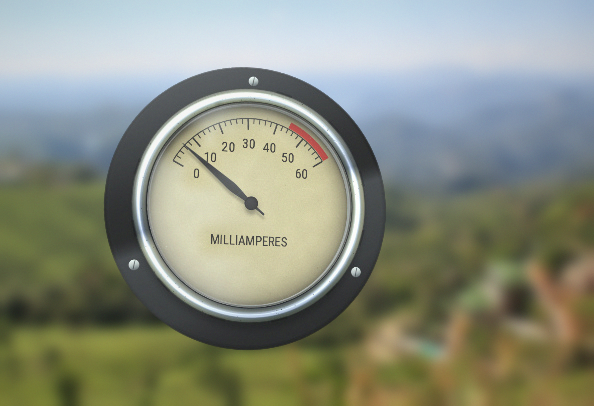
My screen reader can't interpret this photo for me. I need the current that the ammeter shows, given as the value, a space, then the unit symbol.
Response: 6 mA
